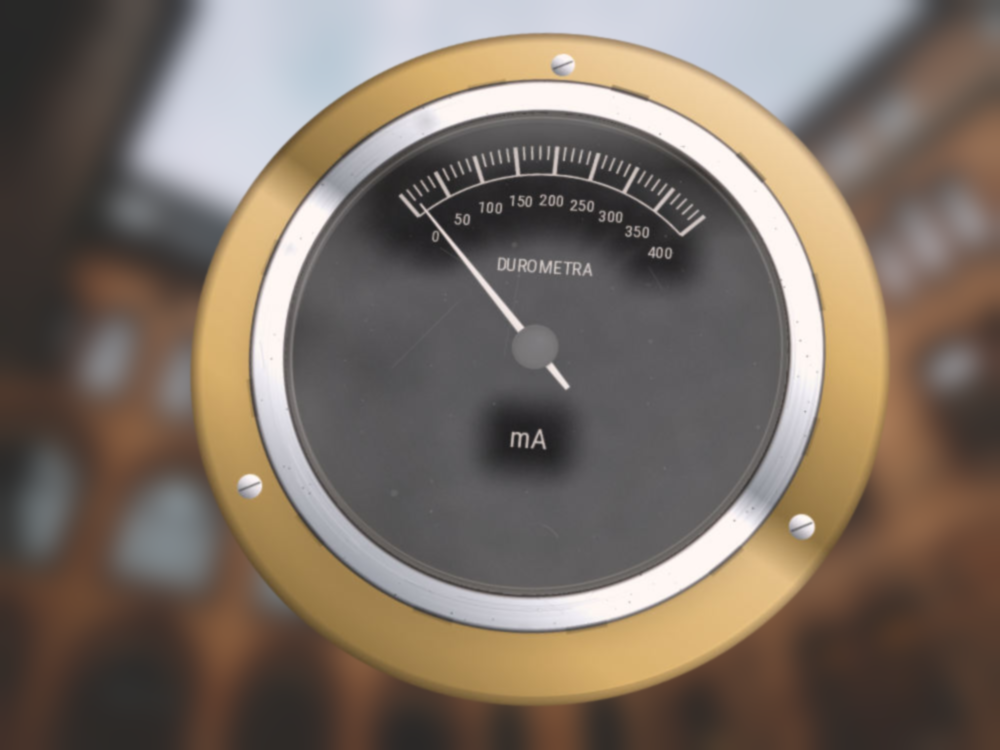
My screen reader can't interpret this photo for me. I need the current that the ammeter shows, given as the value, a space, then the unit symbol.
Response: 10 mA
